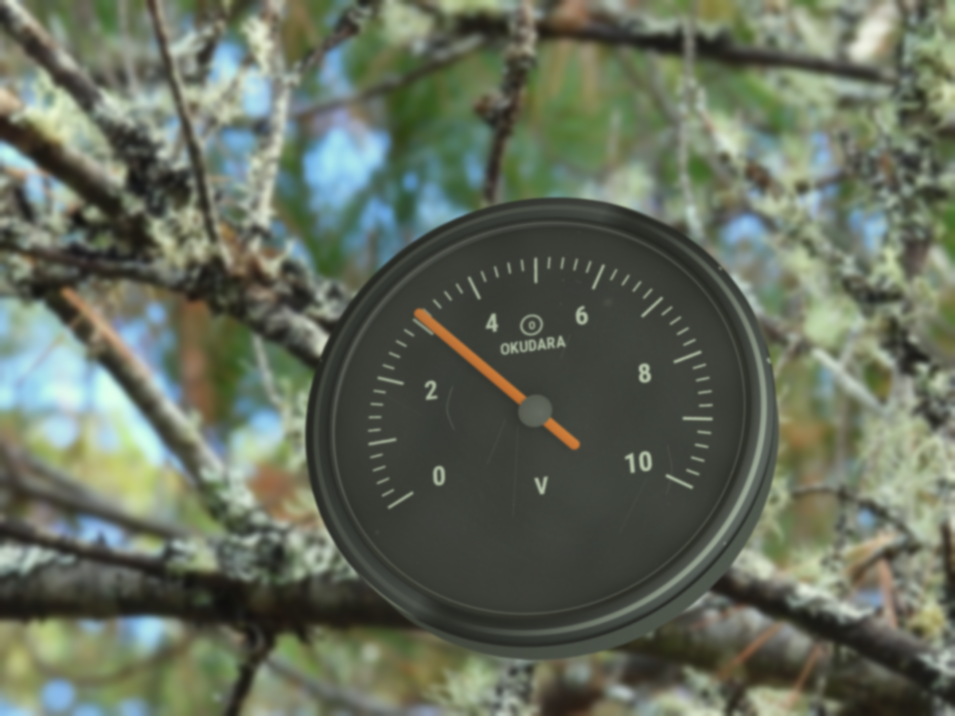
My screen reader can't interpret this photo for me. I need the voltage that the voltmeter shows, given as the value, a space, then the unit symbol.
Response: 3.1 V
